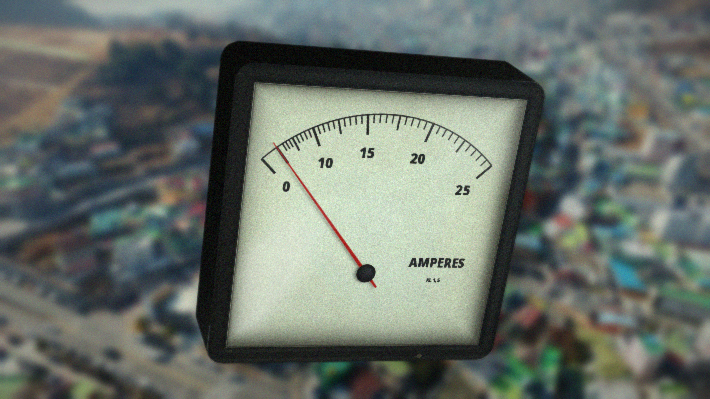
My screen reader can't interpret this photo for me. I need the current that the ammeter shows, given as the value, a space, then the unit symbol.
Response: 5 A
